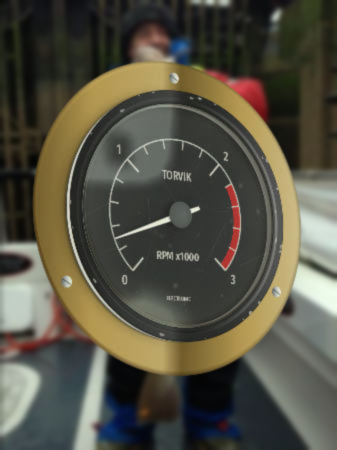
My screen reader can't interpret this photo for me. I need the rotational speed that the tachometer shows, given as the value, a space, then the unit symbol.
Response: 300 rpm
